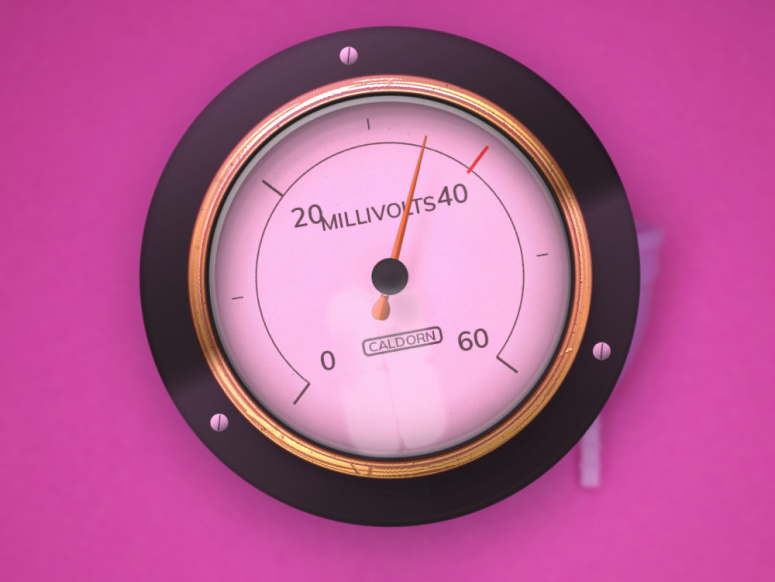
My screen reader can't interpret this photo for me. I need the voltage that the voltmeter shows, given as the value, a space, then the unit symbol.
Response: 35 mV
